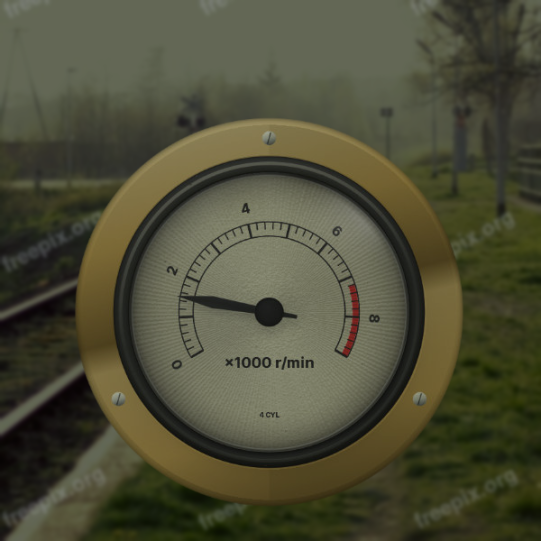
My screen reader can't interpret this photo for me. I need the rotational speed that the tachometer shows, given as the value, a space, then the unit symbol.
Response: 1500 rpm
